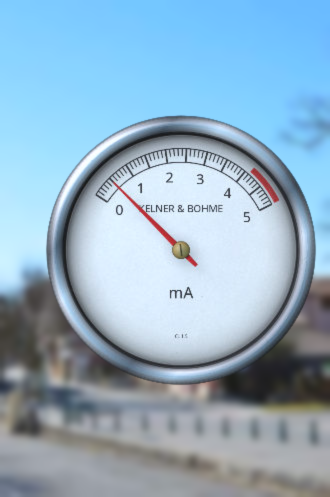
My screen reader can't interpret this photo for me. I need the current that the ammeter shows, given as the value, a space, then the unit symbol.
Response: 0.5 mA
